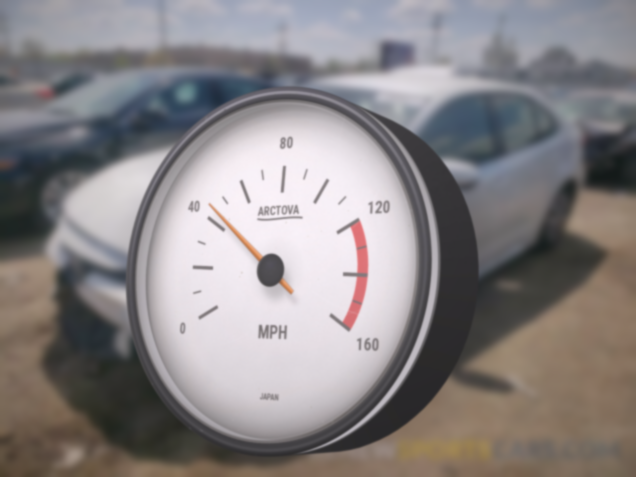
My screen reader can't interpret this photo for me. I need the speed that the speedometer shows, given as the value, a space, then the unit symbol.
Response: 45 mph
